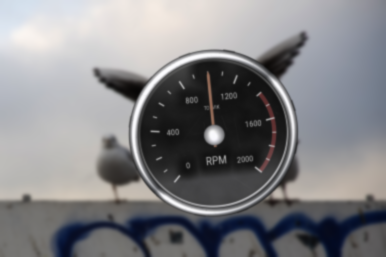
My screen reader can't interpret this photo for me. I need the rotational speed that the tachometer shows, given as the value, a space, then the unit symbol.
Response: 1000 rpm
